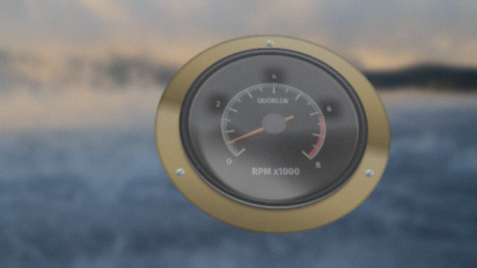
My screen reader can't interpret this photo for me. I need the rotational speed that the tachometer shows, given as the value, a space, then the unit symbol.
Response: 500 rpm
